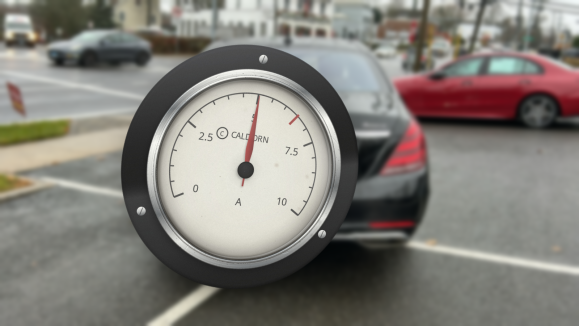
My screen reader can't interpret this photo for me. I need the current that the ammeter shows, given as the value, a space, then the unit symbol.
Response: 5 A
